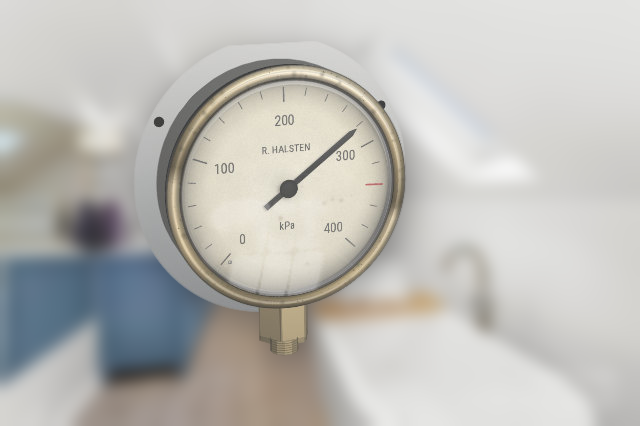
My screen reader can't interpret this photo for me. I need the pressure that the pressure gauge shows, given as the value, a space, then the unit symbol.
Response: 280 kPa
